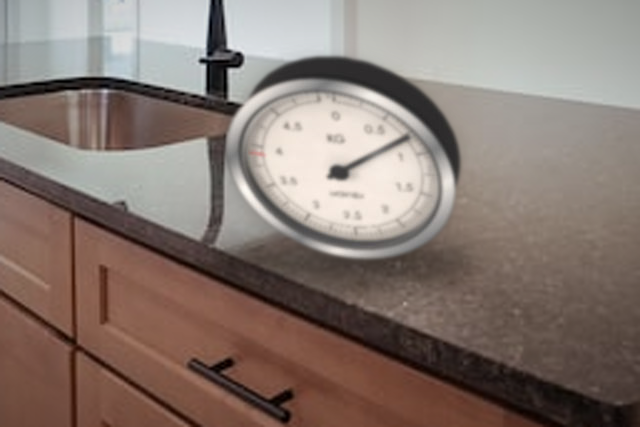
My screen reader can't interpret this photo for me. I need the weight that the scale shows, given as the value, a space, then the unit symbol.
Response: 0.75 kg
